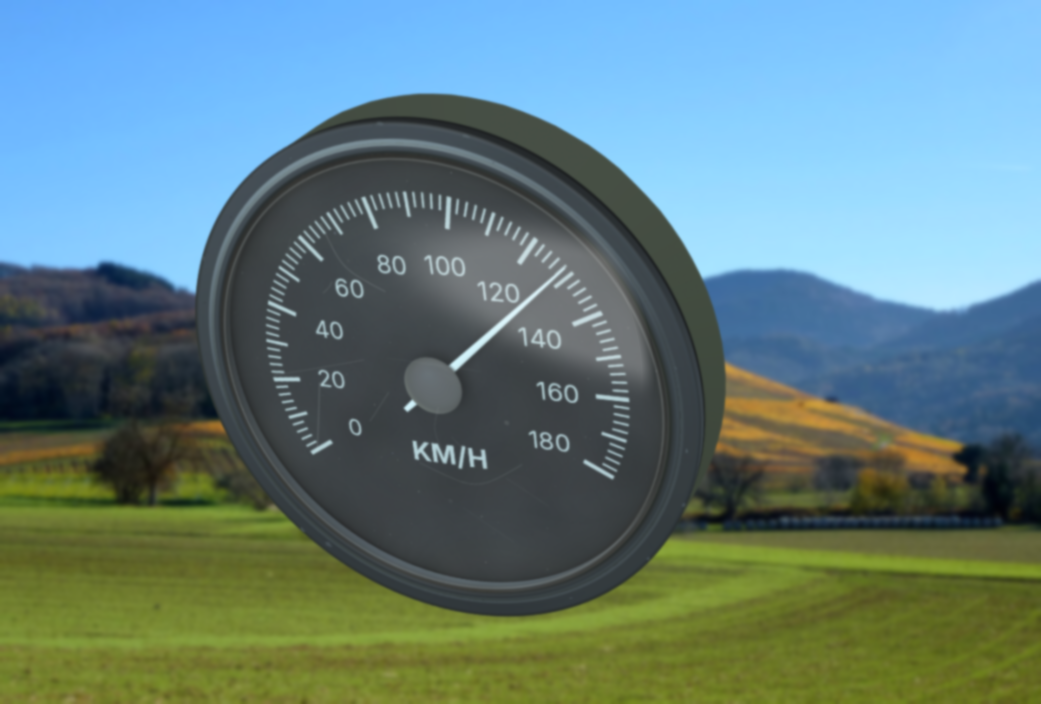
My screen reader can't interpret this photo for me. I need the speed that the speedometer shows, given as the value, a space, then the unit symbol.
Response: 128 km/h
